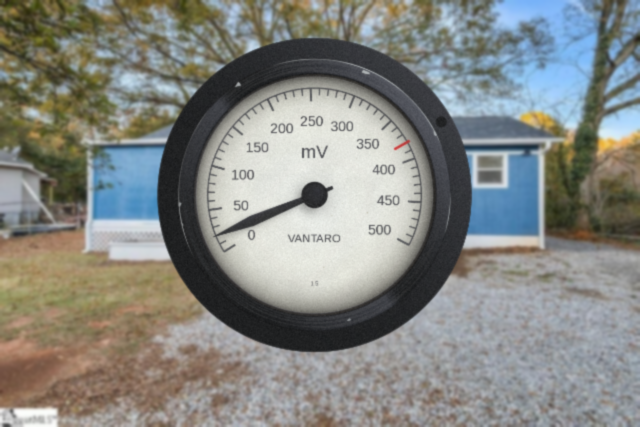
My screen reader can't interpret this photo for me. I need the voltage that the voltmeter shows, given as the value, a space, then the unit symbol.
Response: 20 mV
